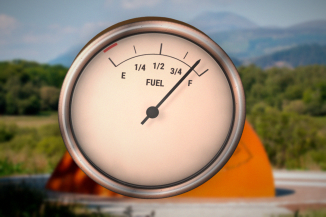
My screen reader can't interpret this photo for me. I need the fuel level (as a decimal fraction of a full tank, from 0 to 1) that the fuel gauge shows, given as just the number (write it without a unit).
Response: 0.875
